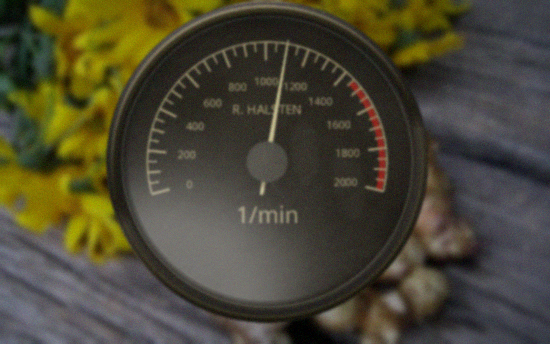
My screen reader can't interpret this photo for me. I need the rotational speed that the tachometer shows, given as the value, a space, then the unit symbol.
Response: 1100 rpm
